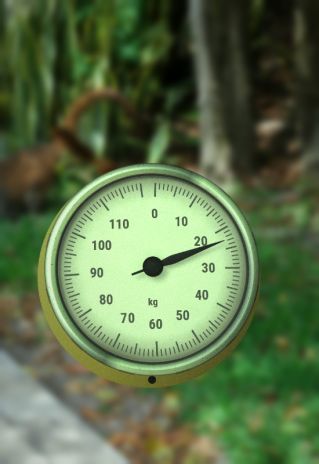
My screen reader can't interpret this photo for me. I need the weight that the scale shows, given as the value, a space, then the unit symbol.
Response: 23 kg
